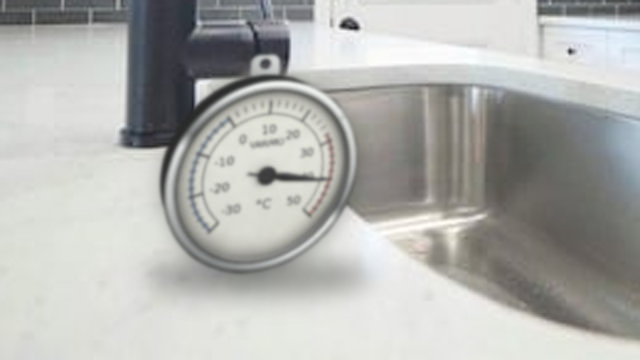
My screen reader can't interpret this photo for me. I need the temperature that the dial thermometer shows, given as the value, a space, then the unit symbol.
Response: 40 °C
